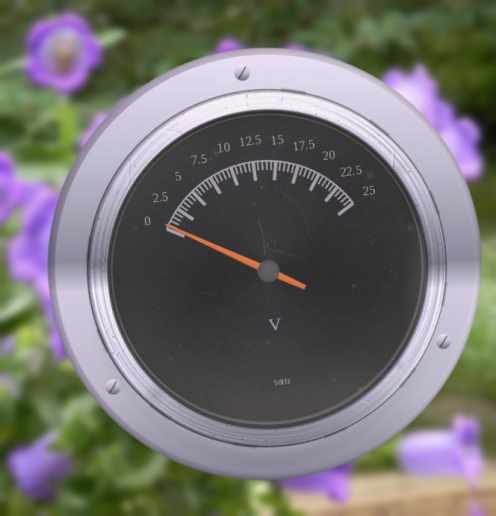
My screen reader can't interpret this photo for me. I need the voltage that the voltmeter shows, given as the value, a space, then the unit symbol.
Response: 0.5 V
